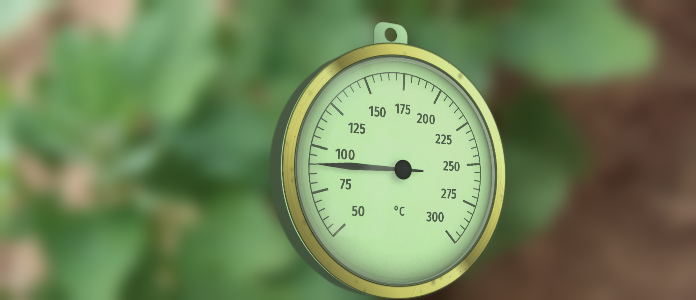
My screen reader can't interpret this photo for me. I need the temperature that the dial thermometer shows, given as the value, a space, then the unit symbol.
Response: 90 °C
